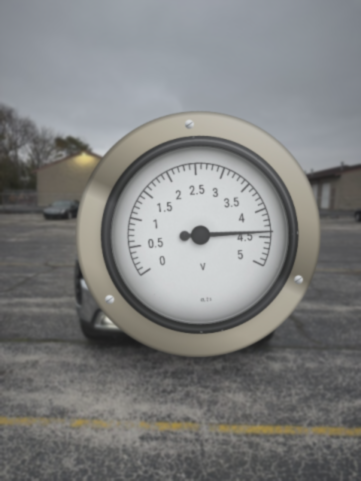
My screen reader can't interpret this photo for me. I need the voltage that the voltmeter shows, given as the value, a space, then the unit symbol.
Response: 4.4 V
